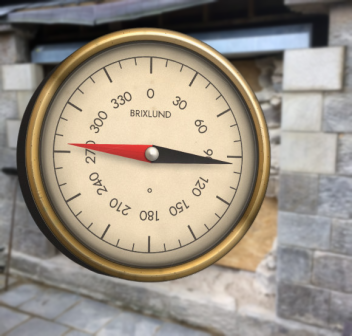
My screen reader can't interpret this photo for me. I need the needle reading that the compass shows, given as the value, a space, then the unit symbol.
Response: 275 °
